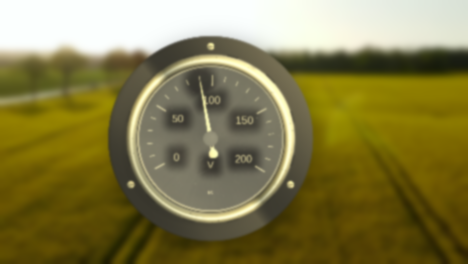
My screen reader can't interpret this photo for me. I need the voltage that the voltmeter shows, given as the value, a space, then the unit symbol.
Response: 90 V
